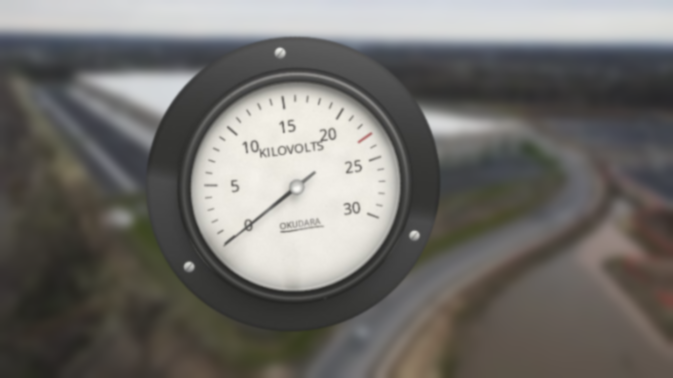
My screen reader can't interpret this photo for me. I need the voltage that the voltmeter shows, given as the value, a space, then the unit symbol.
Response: 0 kV
